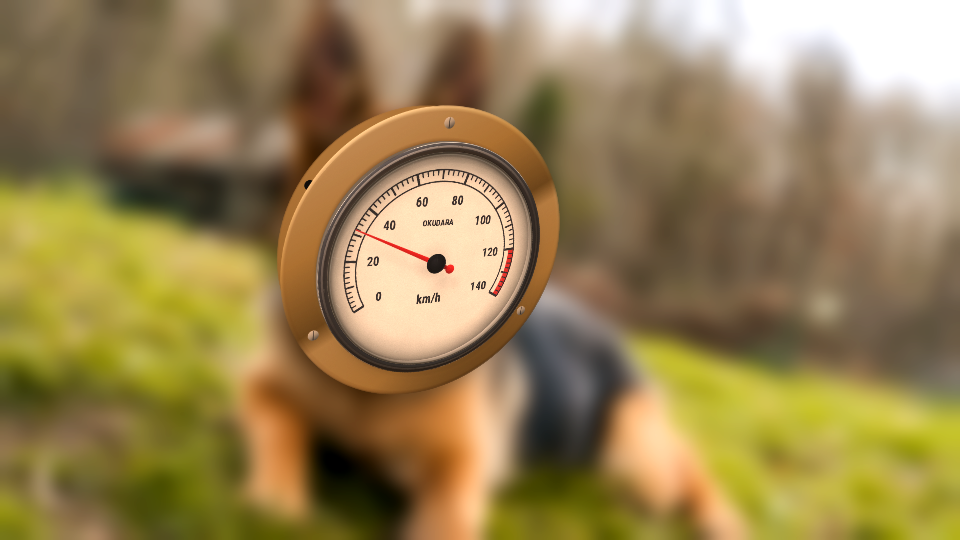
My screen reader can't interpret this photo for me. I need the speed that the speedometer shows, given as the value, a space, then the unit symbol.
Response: 32 km/h
